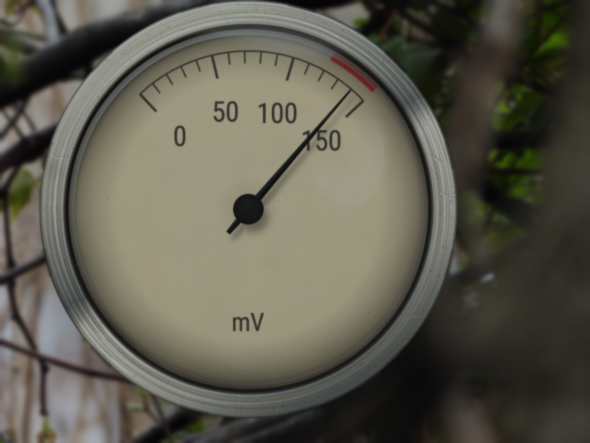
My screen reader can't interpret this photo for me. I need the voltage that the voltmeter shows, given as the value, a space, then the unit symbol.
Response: 140 mV
